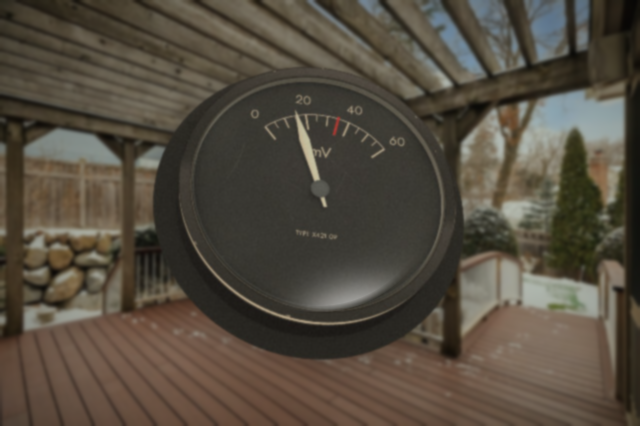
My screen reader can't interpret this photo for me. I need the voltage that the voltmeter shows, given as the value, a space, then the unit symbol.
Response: 15 mV
